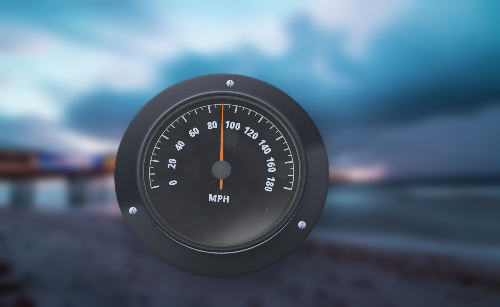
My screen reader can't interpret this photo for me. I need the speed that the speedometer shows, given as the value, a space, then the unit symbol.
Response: 90 mph
